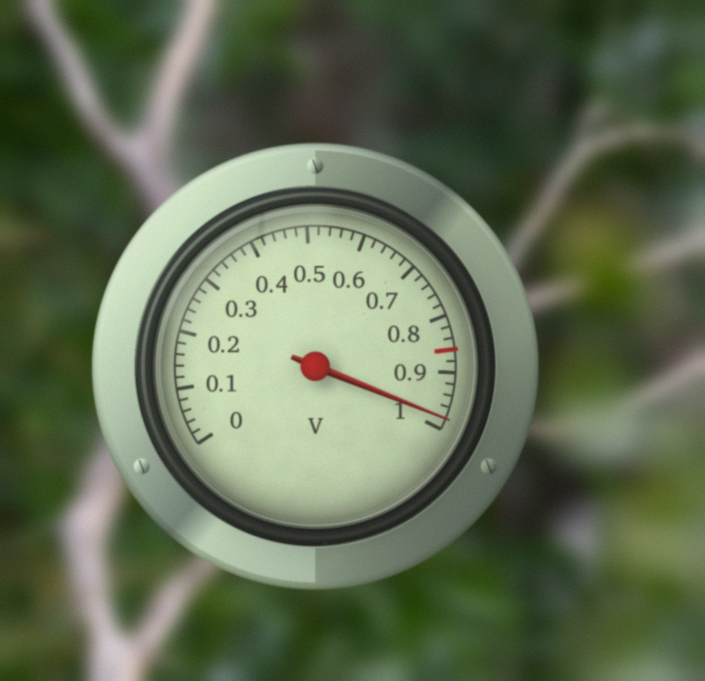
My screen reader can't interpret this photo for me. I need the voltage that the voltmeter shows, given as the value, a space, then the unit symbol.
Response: 0.98 V
